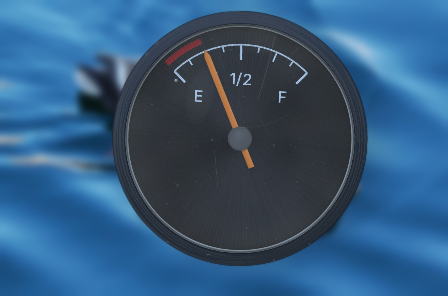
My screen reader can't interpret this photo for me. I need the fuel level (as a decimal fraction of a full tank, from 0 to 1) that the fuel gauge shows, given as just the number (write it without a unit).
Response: 0.25
